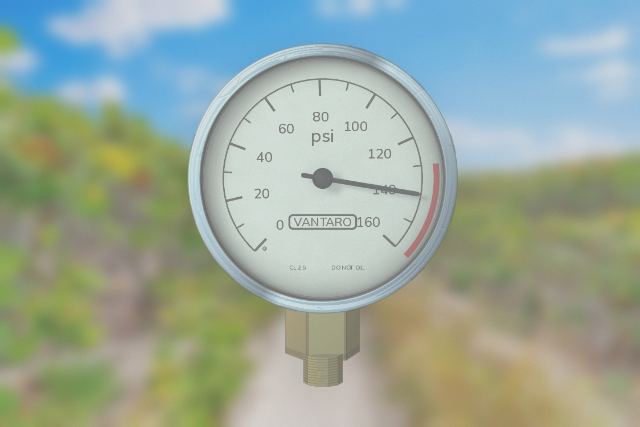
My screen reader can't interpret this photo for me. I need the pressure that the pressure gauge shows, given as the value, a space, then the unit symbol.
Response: 140 psi
